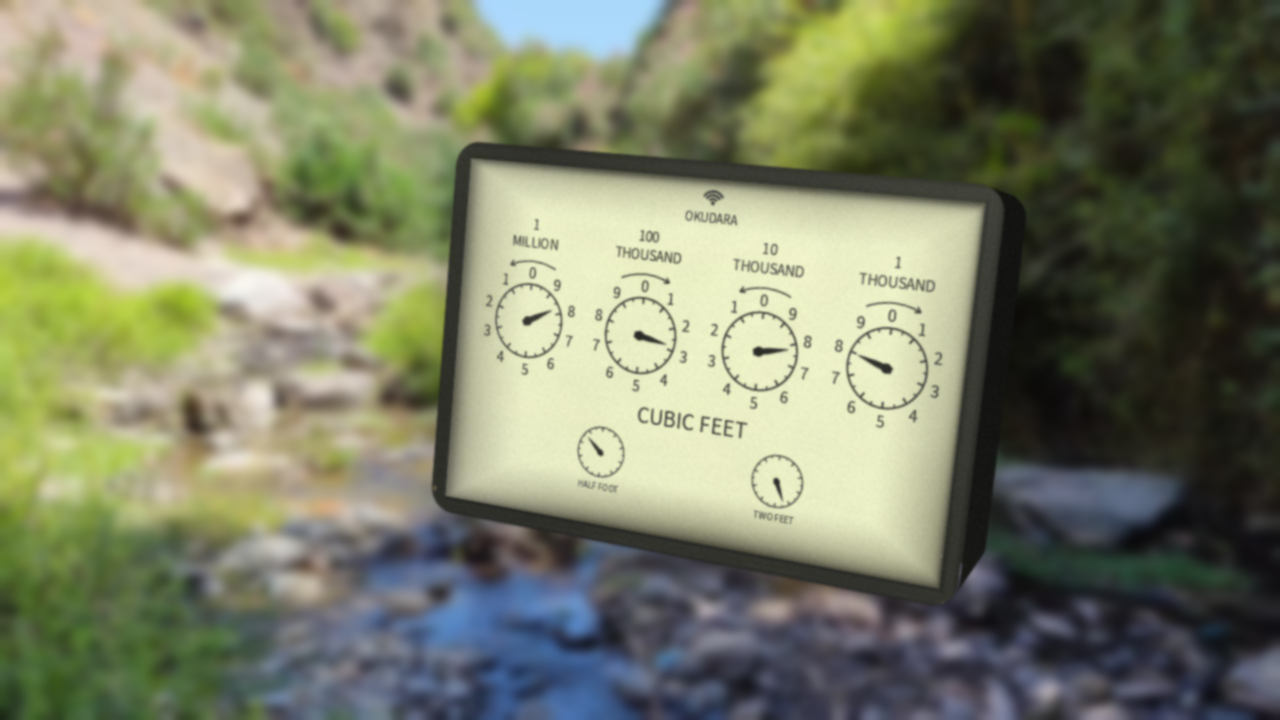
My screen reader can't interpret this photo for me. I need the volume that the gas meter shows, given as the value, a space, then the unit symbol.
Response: 827800 ft³
